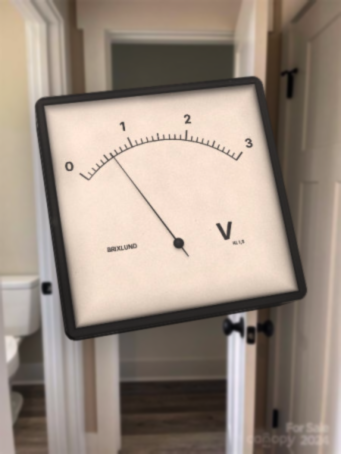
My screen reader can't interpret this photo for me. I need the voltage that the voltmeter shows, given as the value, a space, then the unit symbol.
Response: 0.6 V
